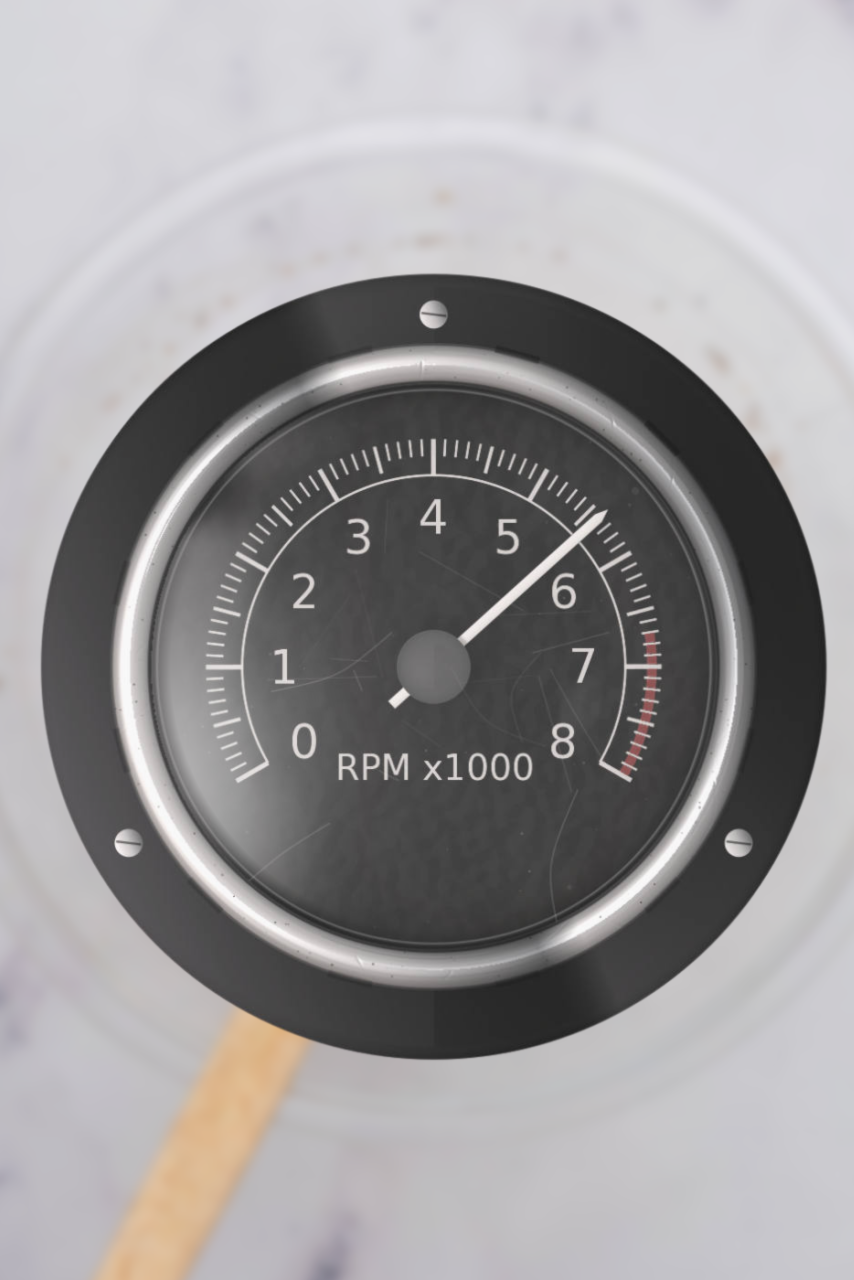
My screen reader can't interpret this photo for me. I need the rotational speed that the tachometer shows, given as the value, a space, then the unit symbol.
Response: 5600 rpm
